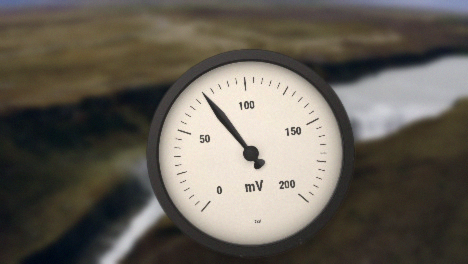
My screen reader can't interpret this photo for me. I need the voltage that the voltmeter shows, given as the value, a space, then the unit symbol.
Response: 75 mV
